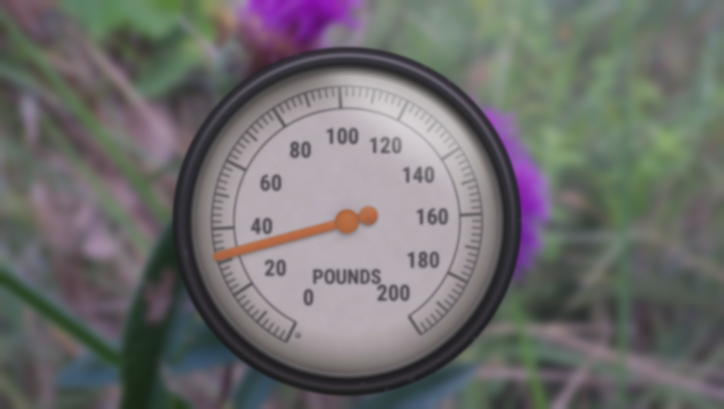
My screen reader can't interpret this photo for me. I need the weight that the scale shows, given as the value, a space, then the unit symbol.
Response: 32 lb
